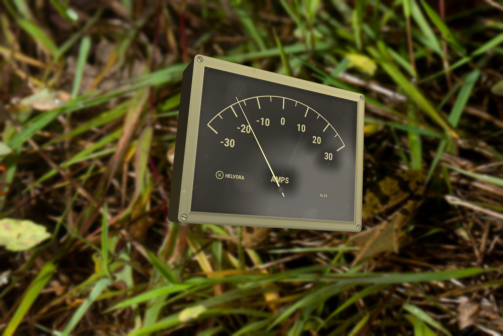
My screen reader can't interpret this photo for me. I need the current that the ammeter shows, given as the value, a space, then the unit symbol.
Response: -17.5 A
